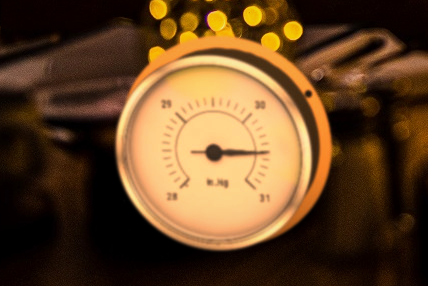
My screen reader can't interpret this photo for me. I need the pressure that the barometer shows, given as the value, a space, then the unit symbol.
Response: 30.5 inHg
